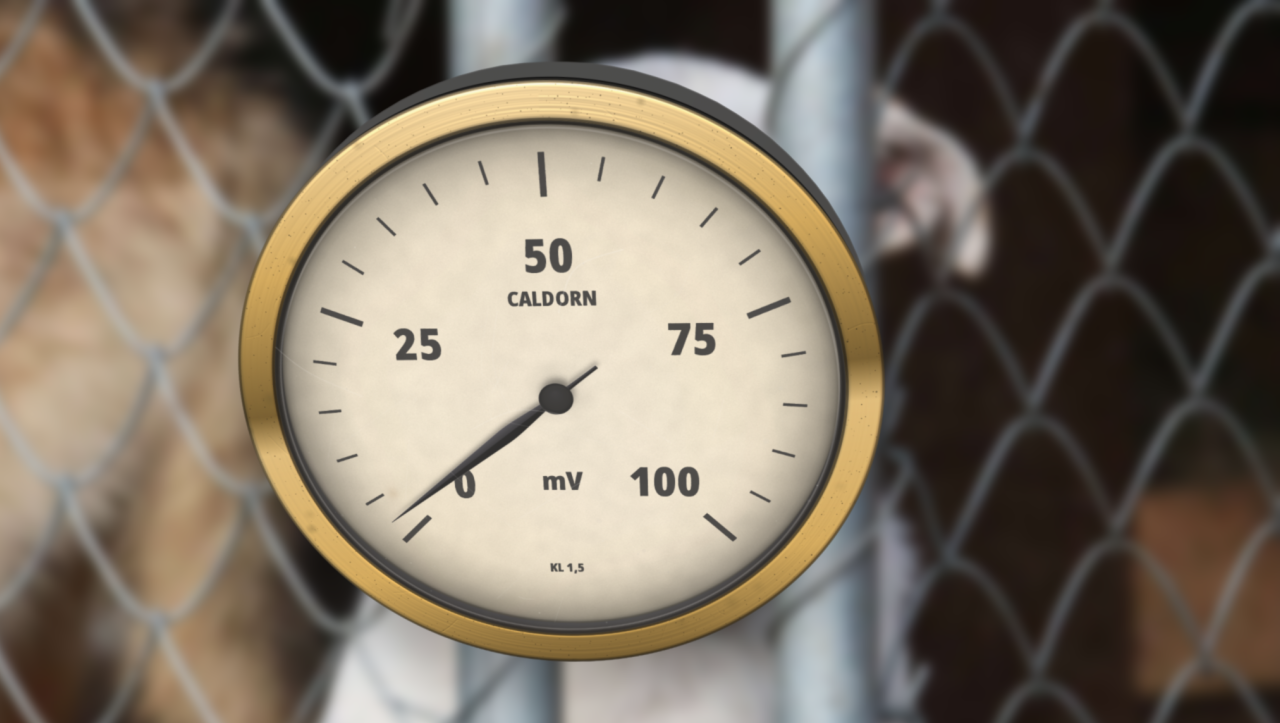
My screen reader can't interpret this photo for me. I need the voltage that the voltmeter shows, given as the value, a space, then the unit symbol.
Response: 2.5 mV
